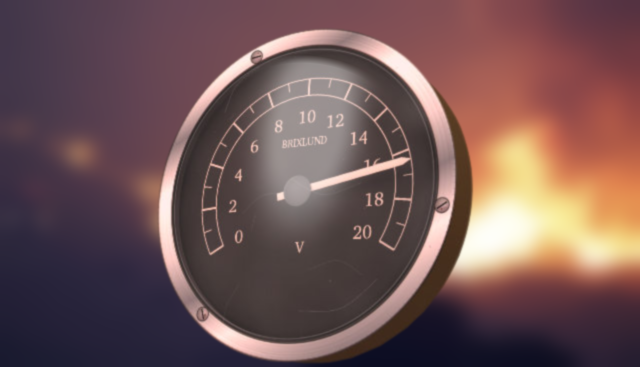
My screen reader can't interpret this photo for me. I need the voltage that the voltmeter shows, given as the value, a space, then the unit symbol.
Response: 16.5 V
